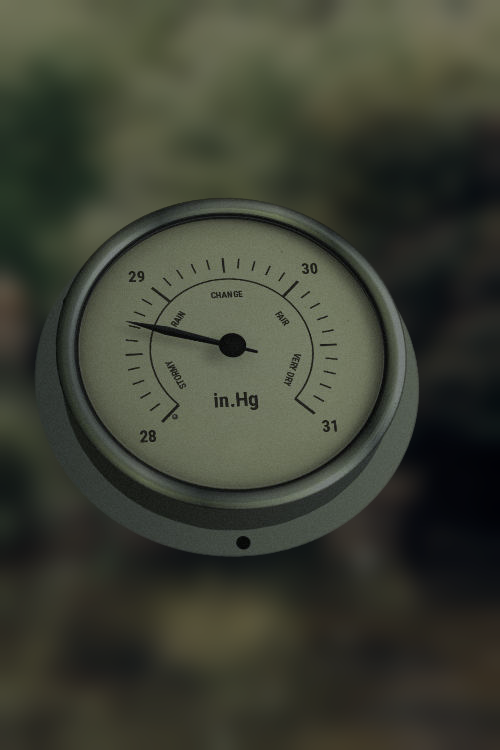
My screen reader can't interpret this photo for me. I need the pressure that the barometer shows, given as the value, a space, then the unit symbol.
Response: 28.7 inHg
